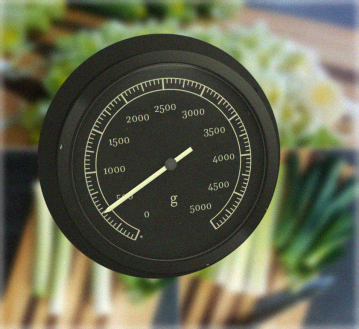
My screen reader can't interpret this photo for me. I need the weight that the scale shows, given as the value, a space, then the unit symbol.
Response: 500 g
